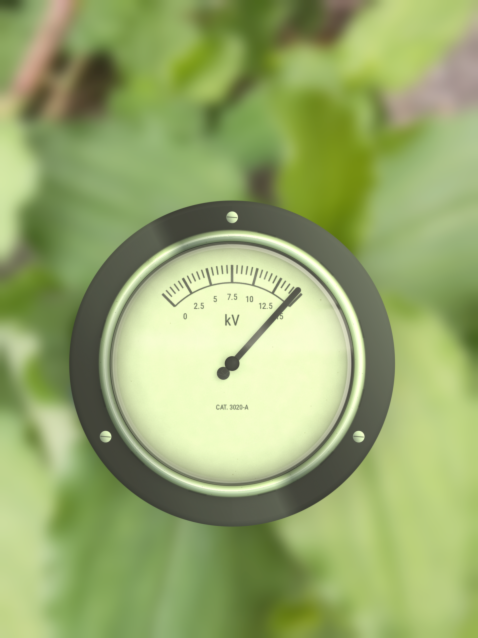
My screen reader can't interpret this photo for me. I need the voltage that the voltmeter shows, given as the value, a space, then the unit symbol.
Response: 14.5 kV
